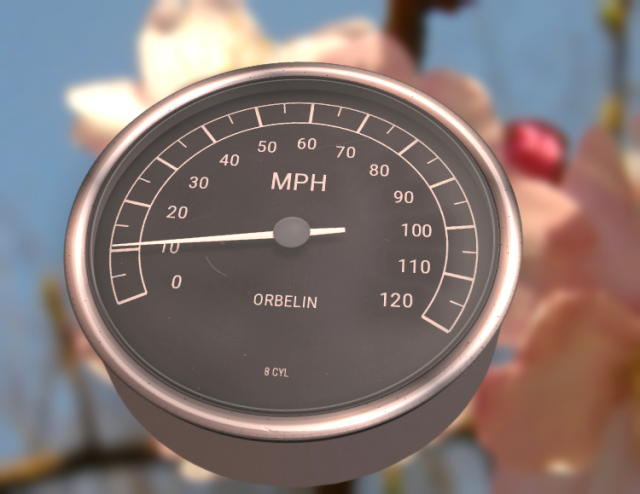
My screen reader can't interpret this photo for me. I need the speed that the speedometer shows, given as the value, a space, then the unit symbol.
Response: 10 mph
